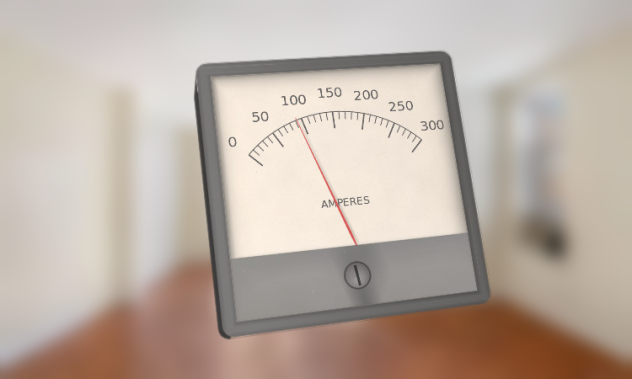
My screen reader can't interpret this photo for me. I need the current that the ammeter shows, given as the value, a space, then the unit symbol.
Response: 90 A
